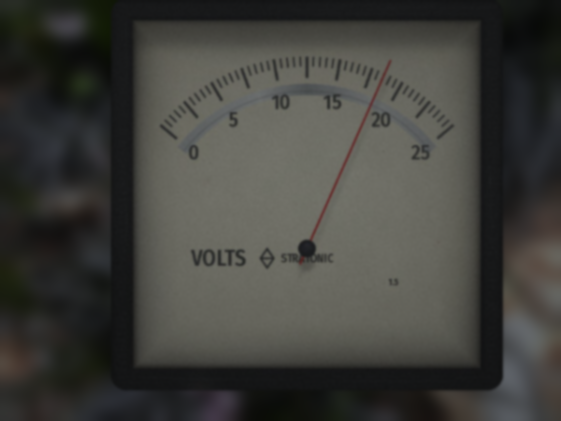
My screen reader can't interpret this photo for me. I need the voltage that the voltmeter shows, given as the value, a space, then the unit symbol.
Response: 18.5 V
